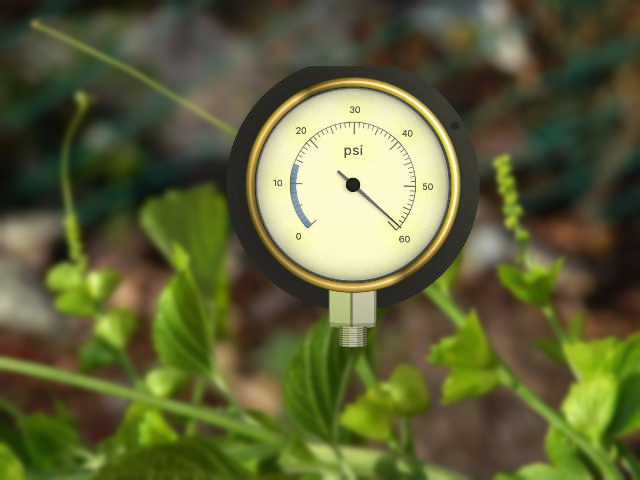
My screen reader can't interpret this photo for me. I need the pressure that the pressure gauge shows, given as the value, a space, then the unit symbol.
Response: 59 psi
